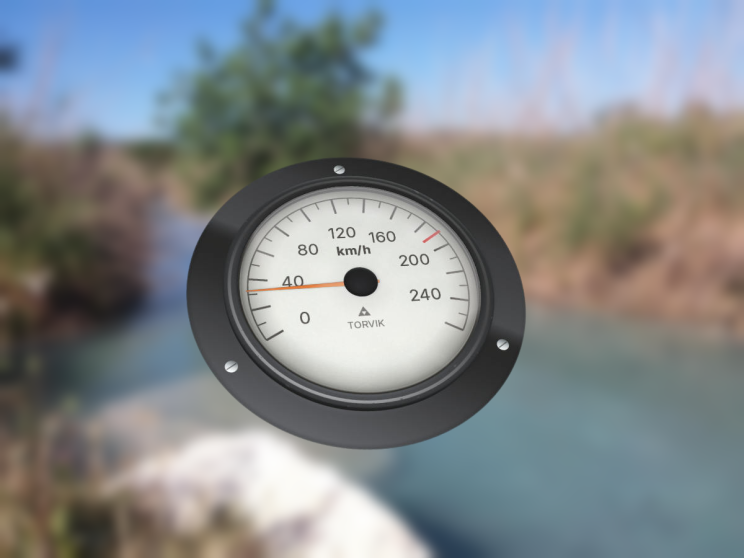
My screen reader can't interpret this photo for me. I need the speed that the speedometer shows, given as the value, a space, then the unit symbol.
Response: 30 km/h
